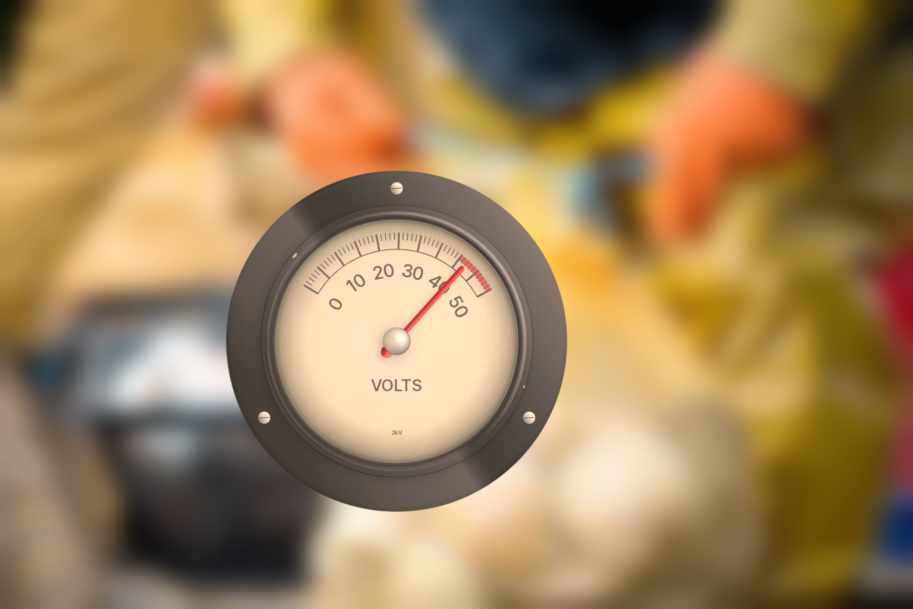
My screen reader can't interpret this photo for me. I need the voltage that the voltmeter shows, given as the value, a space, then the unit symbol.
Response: 42 V
